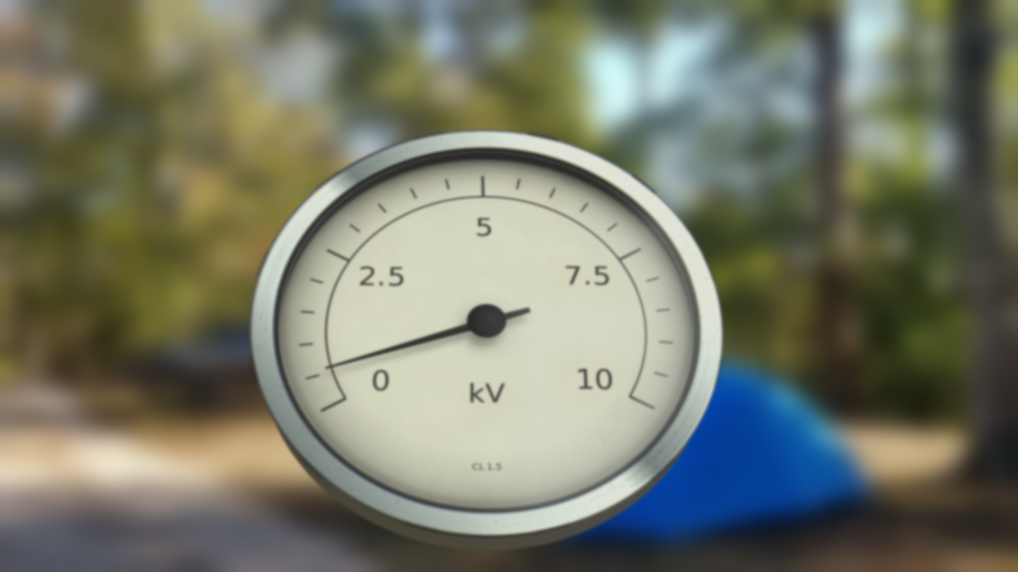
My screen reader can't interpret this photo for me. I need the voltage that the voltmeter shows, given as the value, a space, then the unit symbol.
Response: 0.5 kV
